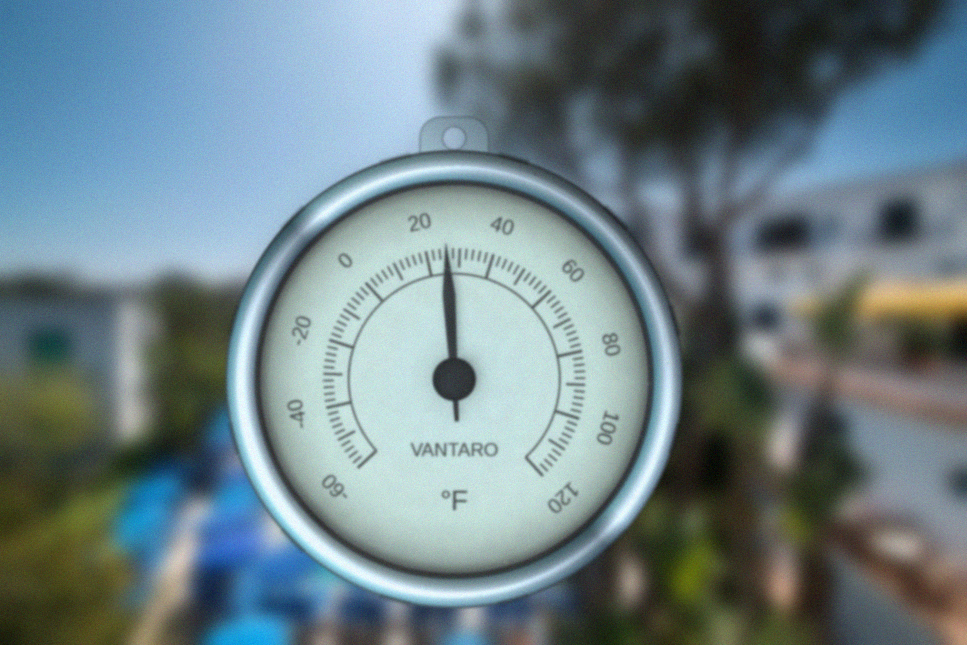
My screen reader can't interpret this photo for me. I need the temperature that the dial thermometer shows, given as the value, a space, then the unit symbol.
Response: 26 °F
